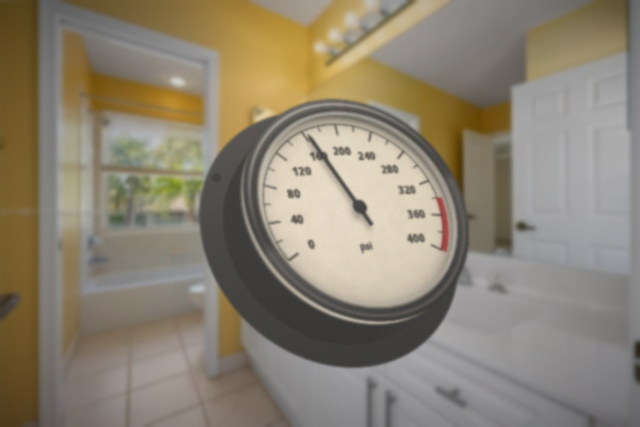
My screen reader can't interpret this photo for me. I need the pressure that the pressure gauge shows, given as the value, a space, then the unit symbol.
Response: 160 psi
